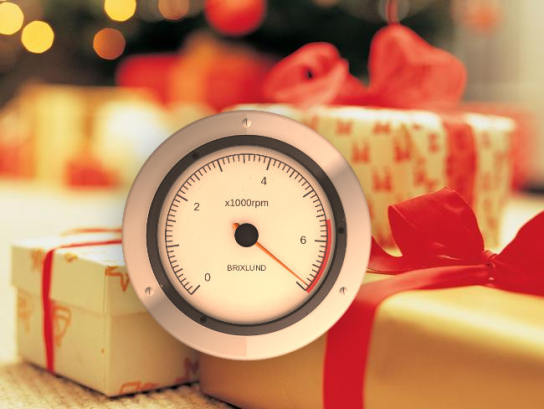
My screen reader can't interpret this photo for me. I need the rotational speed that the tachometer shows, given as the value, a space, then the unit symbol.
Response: 6900 rpm
